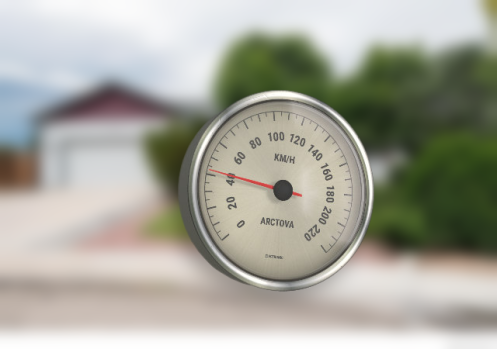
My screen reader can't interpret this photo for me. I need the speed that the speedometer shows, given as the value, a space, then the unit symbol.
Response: 42.5 km/h
